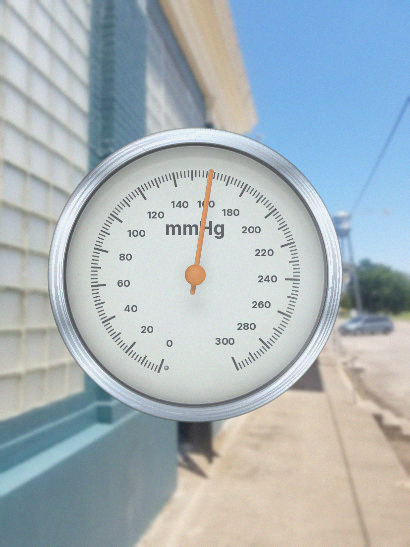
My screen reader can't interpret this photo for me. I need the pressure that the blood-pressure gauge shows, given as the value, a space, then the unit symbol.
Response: 160 mmHg
